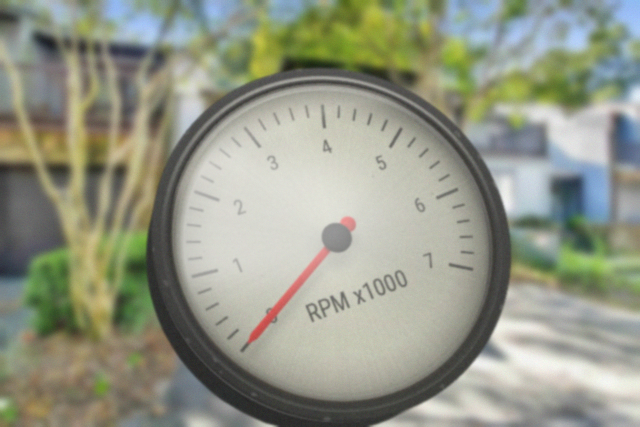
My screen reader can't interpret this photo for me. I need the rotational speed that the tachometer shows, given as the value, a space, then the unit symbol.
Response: 0 rpm
